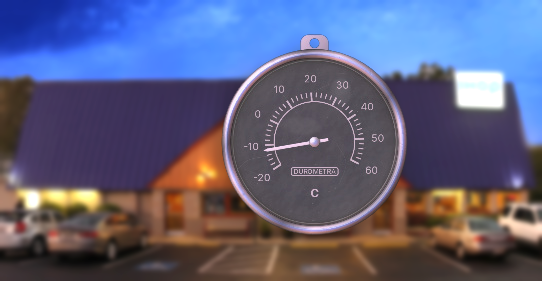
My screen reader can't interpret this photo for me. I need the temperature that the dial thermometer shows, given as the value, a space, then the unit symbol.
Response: -12 °C
